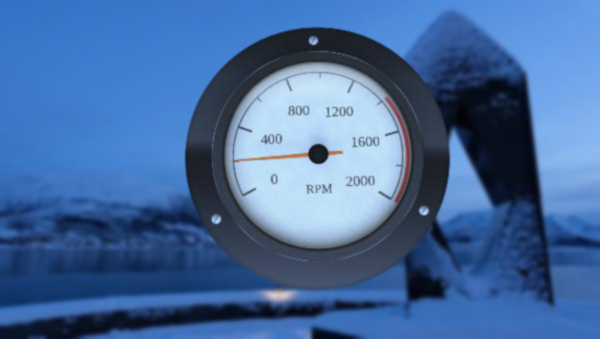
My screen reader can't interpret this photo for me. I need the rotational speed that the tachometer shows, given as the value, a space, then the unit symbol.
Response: 200 rpm
